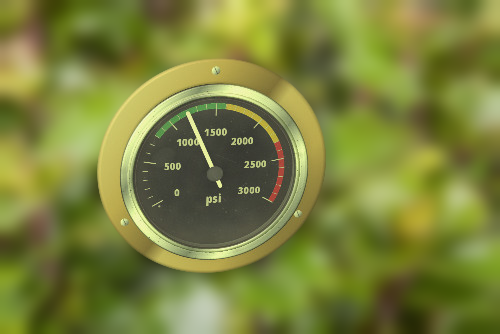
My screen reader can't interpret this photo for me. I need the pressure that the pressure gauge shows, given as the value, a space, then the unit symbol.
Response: 1200 psi
